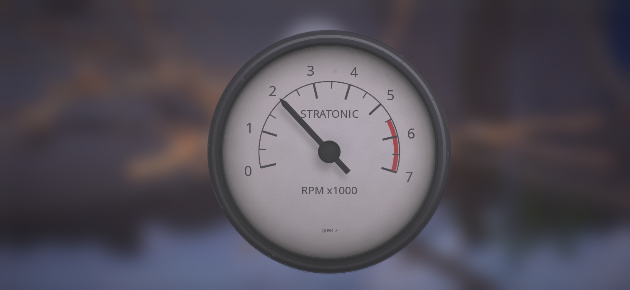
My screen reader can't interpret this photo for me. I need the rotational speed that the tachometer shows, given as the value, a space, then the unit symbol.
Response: 2000 rpm
